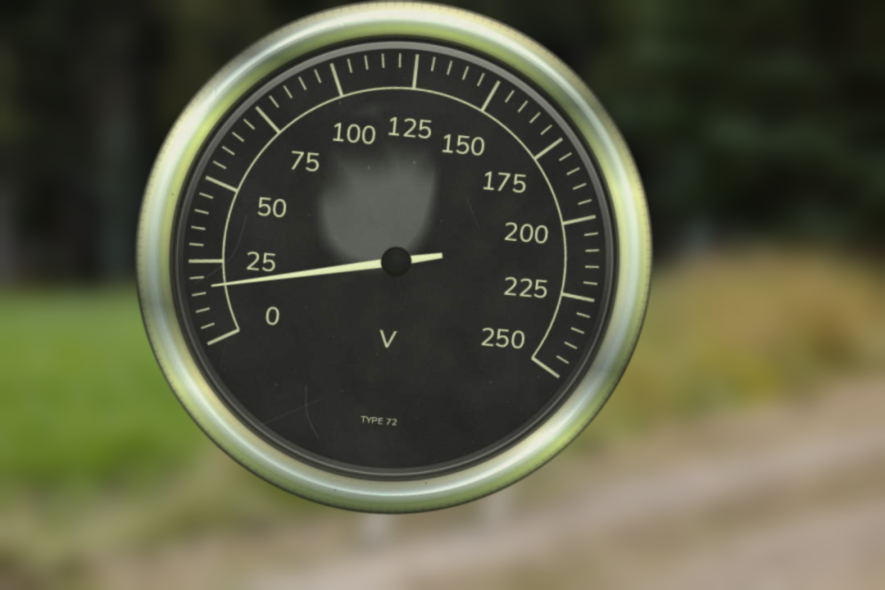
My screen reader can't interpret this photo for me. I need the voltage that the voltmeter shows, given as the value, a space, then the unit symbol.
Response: 17.5 V
